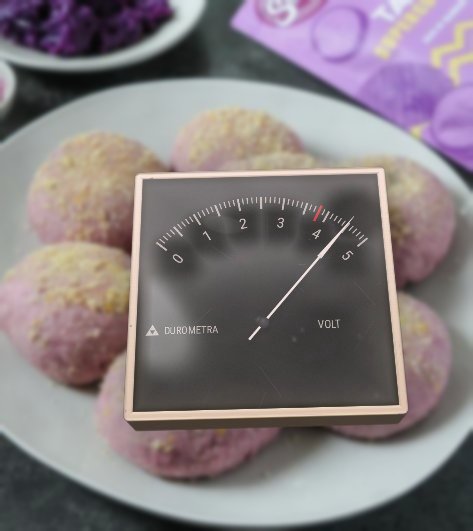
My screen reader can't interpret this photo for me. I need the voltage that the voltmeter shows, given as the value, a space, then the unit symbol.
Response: 4.5 V
